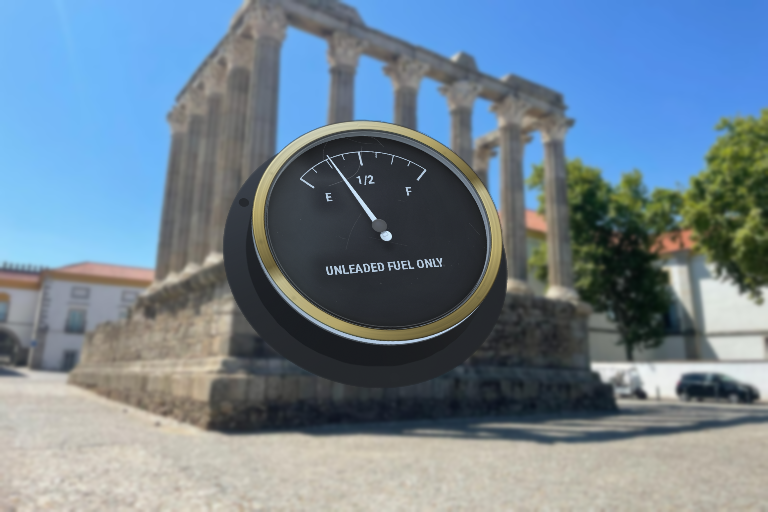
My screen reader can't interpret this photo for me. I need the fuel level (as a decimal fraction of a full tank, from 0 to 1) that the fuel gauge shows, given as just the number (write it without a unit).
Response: 0.25
